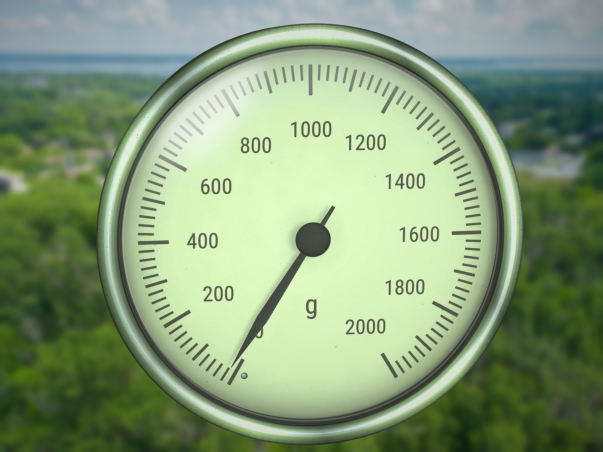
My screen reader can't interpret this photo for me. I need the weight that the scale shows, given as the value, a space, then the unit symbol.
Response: 20 g
